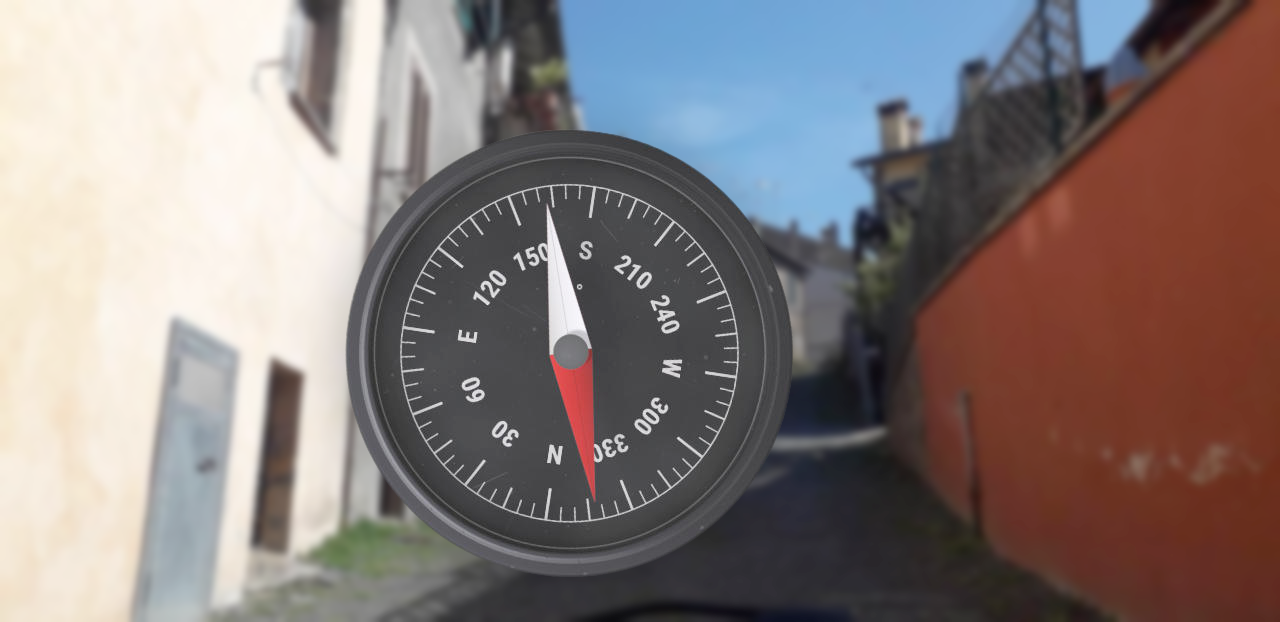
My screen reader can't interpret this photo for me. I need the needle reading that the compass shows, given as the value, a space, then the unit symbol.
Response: 342.5 °
